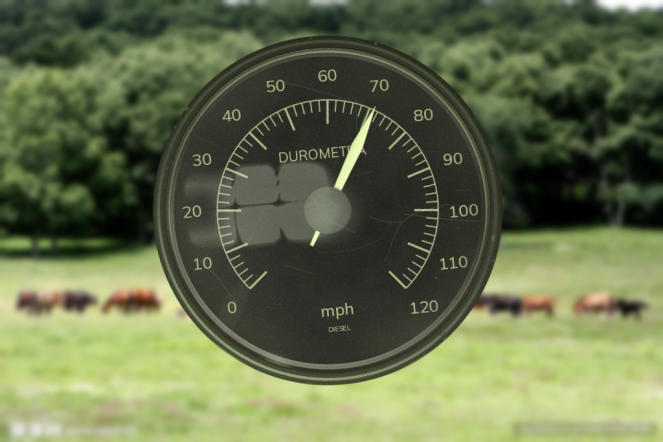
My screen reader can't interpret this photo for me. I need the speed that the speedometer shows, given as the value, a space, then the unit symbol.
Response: 71 mph
